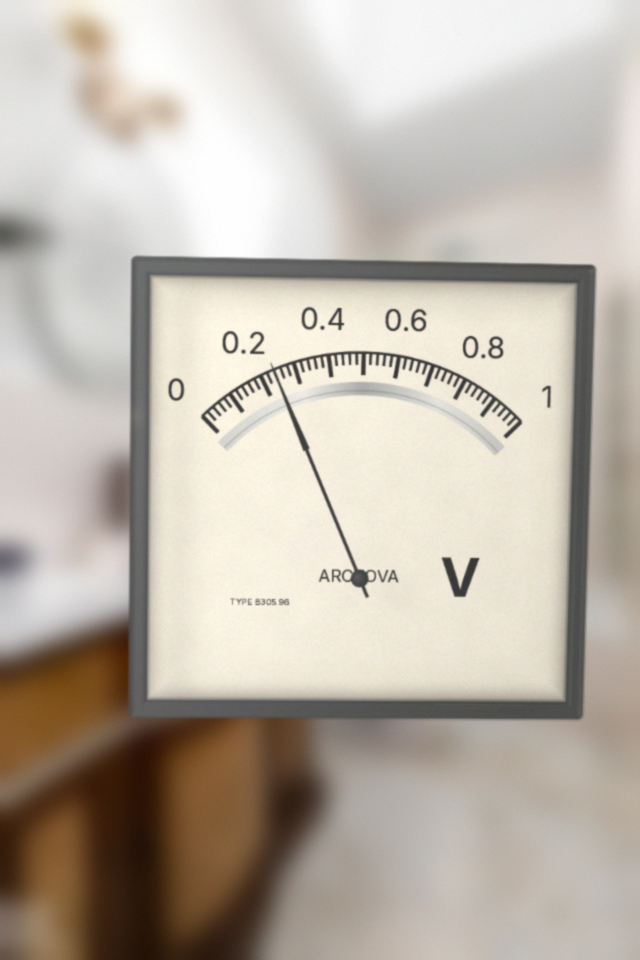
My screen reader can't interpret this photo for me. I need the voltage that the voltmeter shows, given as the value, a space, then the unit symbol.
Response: 0.24 V
